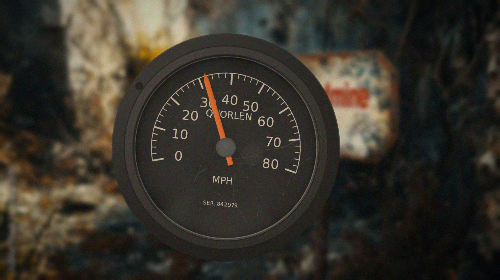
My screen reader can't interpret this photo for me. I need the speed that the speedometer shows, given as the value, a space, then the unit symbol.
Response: 32 mph
